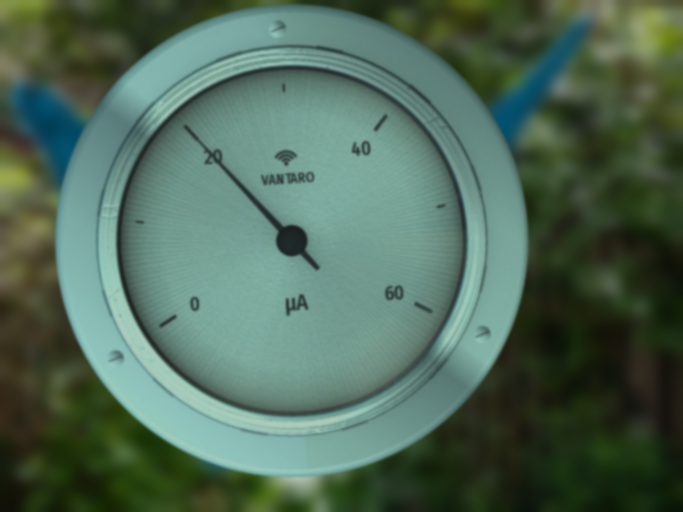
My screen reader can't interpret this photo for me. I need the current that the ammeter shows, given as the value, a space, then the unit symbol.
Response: 20 µA
